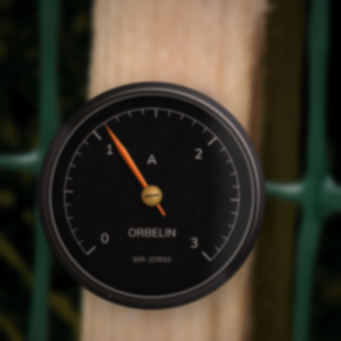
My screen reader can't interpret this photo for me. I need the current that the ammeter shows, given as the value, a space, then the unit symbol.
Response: 1.1 A
